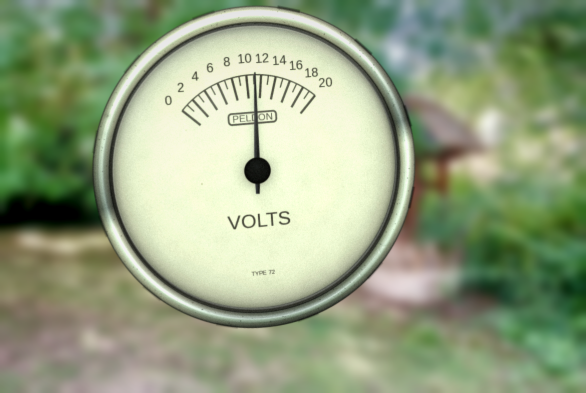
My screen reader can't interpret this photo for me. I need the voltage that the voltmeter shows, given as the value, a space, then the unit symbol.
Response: 11 V
